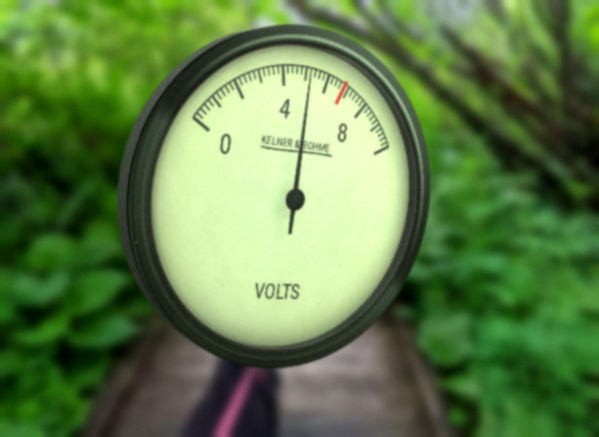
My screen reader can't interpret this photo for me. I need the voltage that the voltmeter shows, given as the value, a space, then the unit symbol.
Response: 5 V
